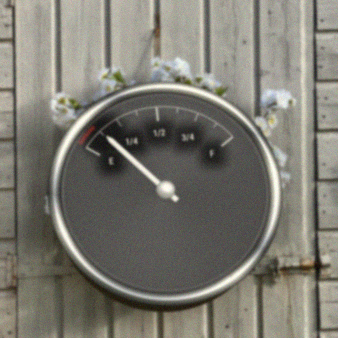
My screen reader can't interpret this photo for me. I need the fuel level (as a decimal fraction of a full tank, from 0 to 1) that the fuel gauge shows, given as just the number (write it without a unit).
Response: 0.125
